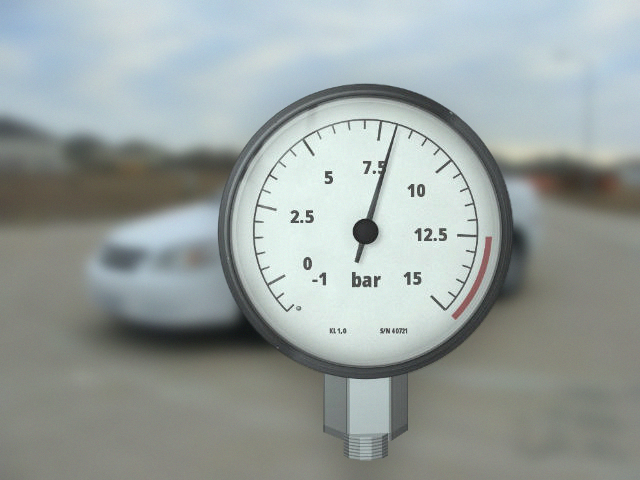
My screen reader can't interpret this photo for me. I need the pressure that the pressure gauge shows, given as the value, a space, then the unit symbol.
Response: 8 bar
